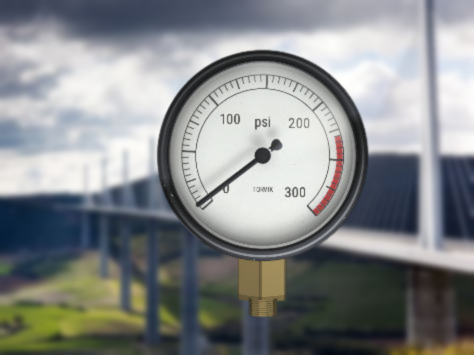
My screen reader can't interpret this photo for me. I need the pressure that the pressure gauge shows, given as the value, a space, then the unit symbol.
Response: 5 psi
